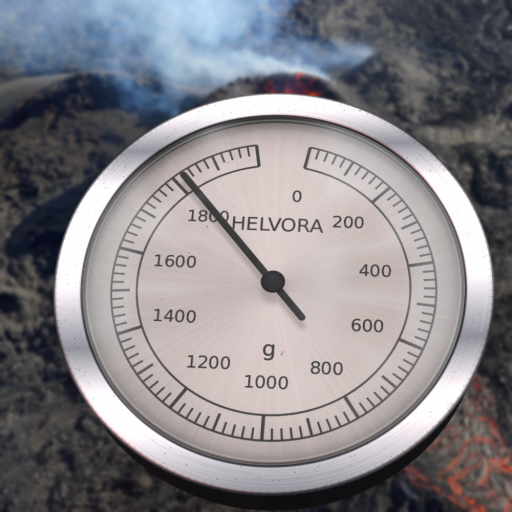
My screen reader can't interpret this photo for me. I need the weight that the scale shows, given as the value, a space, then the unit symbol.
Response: 1820 g
